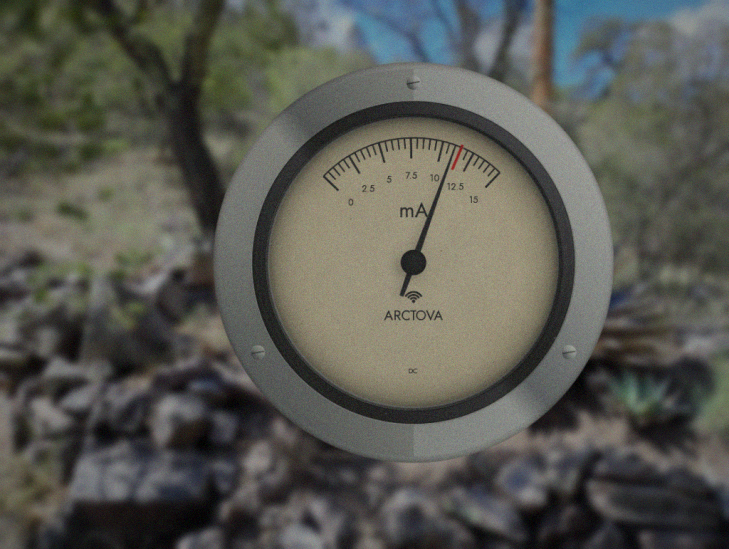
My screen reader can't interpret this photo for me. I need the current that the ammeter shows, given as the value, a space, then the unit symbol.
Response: 11 mA
